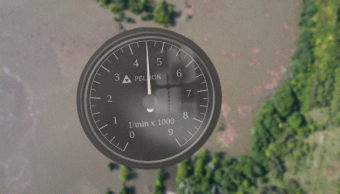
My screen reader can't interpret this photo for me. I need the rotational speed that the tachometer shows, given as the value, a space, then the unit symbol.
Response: 4500 rpm
